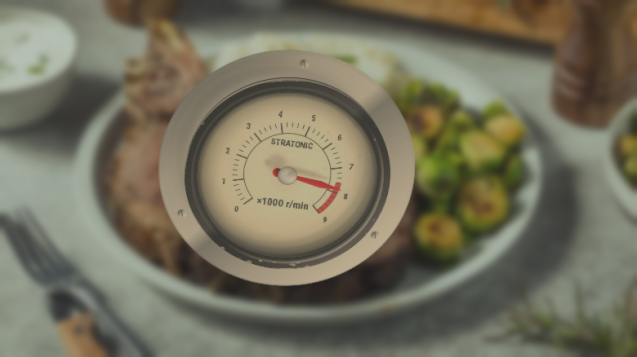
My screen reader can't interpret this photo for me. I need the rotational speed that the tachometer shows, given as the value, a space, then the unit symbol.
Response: 7800 rpm
